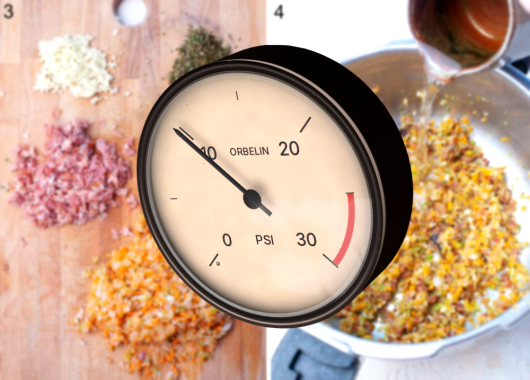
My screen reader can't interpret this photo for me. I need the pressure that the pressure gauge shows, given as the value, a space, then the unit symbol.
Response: 10 psi
